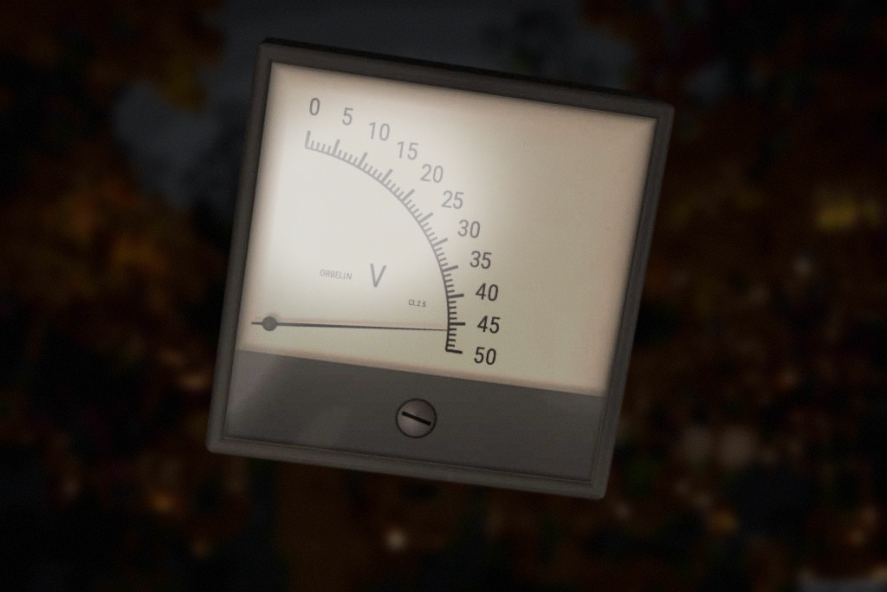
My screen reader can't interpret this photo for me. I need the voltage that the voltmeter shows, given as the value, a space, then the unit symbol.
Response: 46 V
